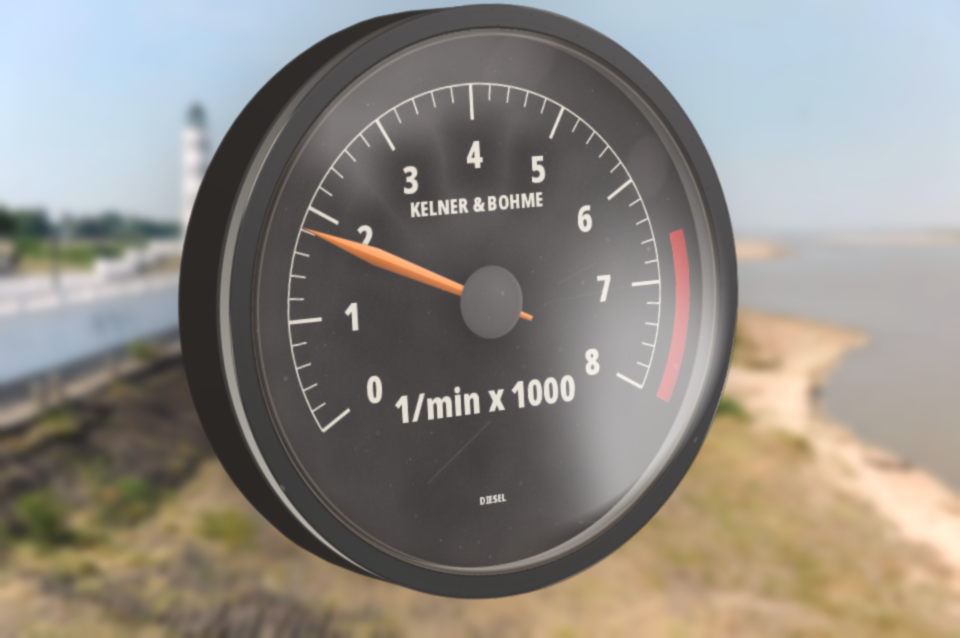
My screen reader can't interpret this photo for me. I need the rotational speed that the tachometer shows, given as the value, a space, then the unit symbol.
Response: 1800 rpm
